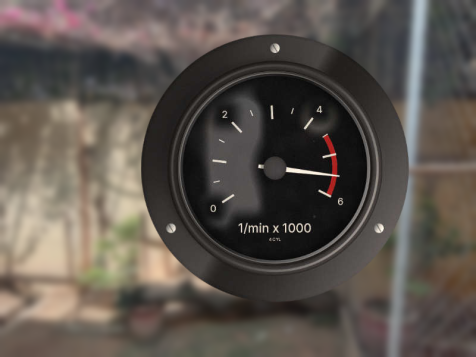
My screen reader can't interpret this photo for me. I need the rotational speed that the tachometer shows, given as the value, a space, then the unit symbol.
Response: 5500 rpm
